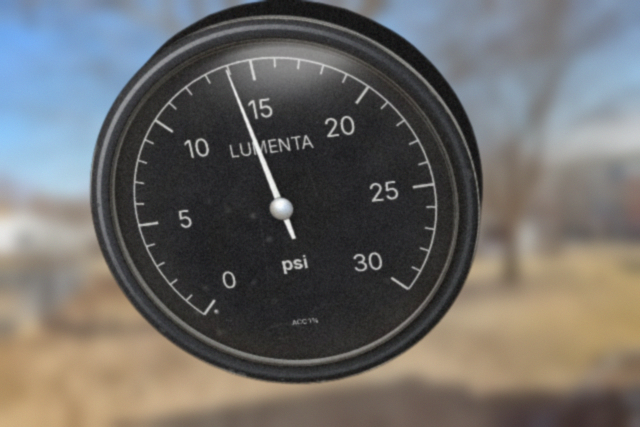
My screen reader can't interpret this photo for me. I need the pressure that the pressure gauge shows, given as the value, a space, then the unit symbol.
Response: 14 psi
